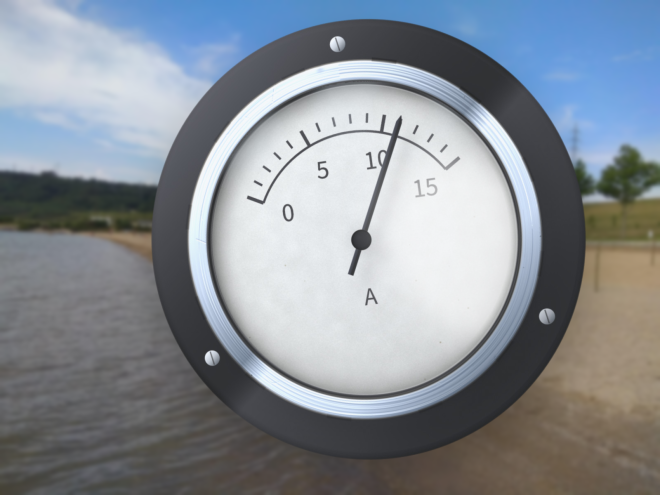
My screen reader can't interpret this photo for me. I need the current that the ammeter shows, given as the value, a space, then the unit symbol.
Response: 11 A
